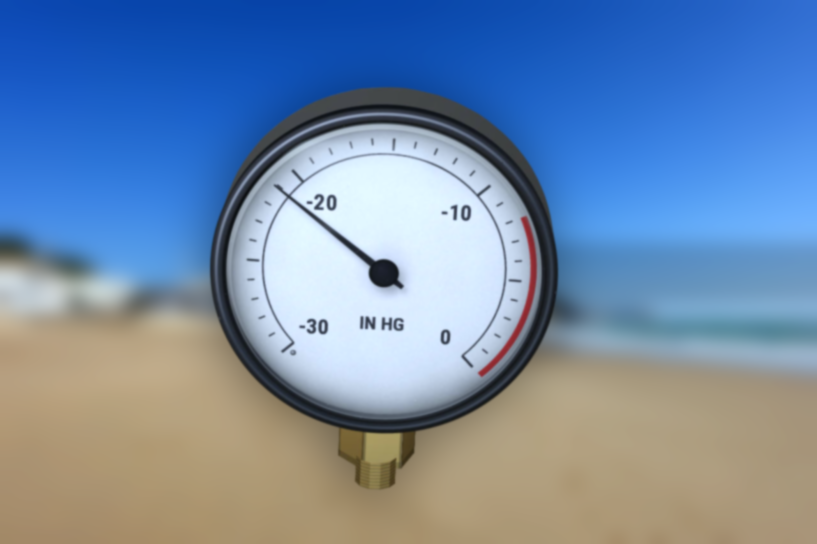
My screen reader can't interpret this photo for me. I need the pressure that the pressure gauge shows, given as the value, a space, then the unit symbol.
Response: -21 inHg
